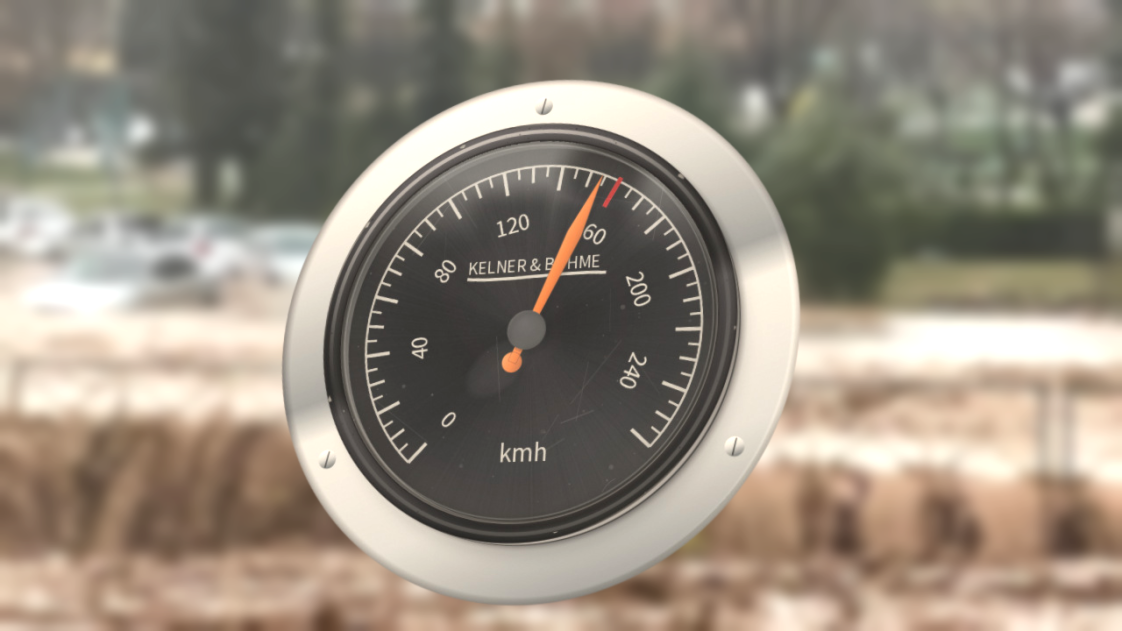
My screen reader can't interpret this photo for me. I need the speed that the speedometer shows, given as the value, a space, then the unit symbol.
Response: 155 km/h
